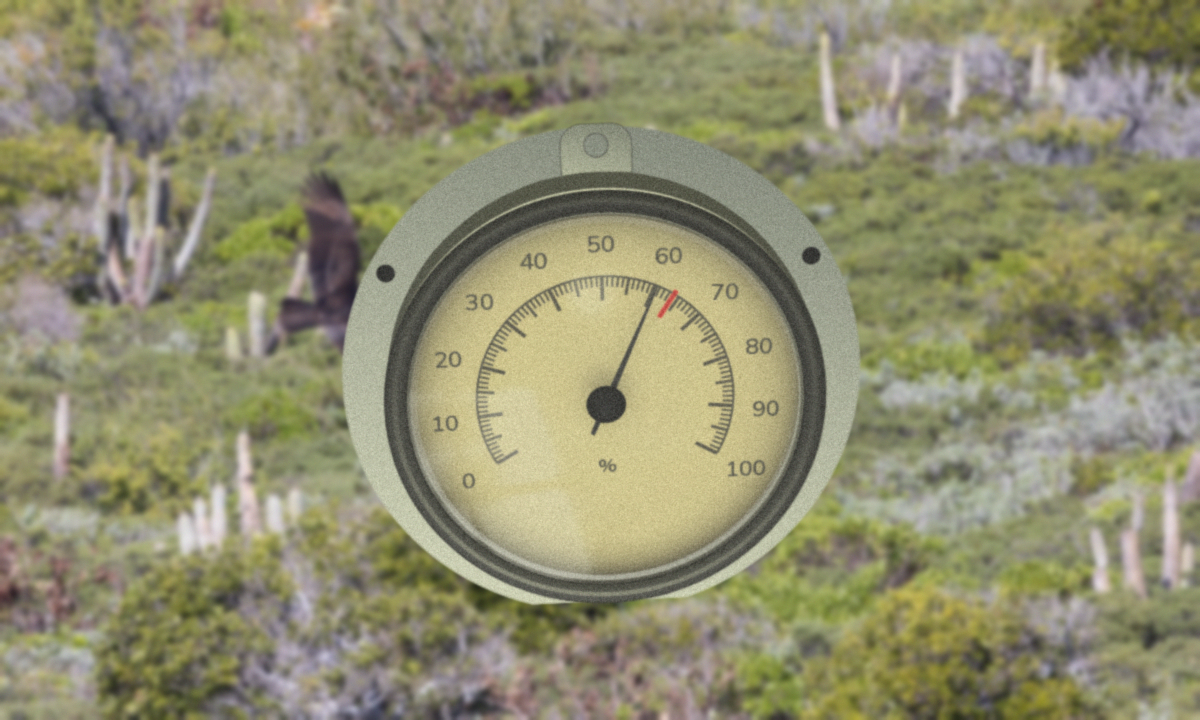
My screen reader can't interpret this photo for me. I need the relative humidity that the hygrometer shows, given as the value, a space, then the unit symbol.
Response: 60 %
